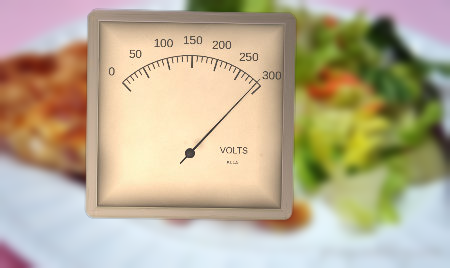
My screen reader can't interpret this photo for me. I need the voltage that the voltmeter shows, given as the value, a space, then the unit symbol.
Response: 290 V
